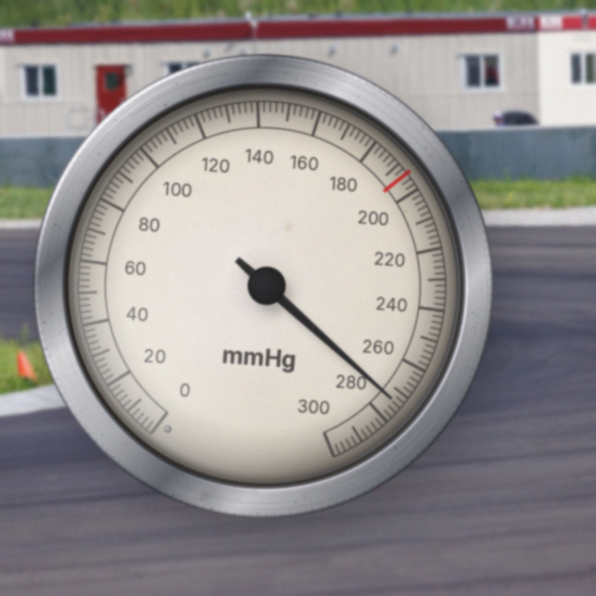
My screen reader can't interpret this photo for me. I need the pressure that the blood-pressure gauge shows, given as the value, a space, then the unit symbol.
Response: 274 mmHg
